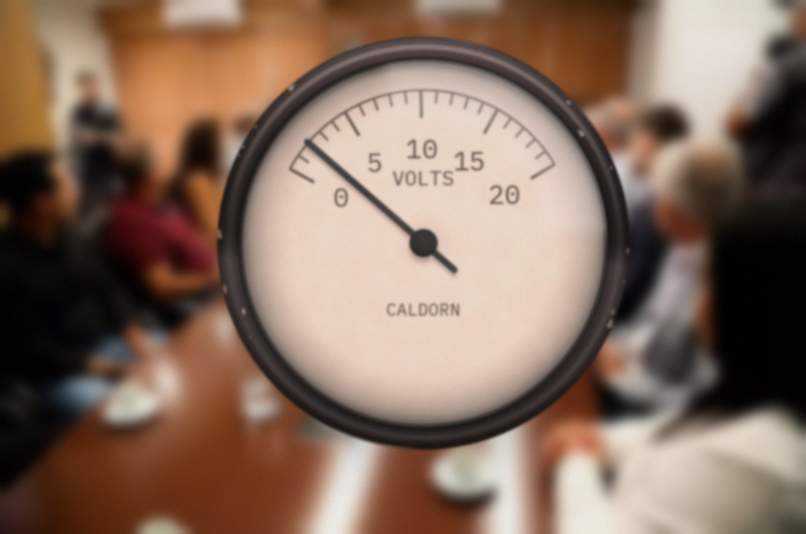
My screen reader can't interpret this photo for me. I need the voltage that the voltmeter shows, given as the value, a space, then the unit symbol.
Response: 2 V
